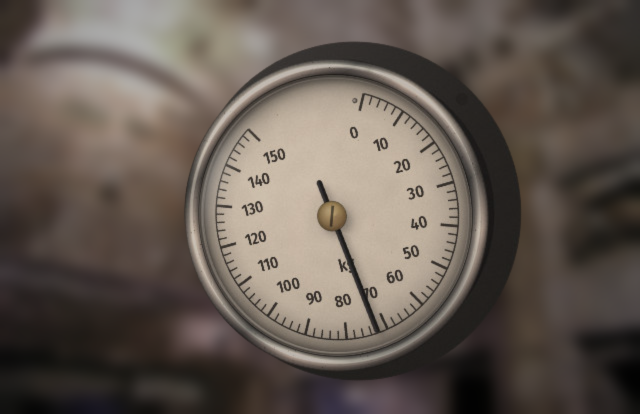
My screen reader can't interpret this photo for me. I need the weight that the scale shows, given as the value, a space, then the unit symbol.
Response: 72 kg
